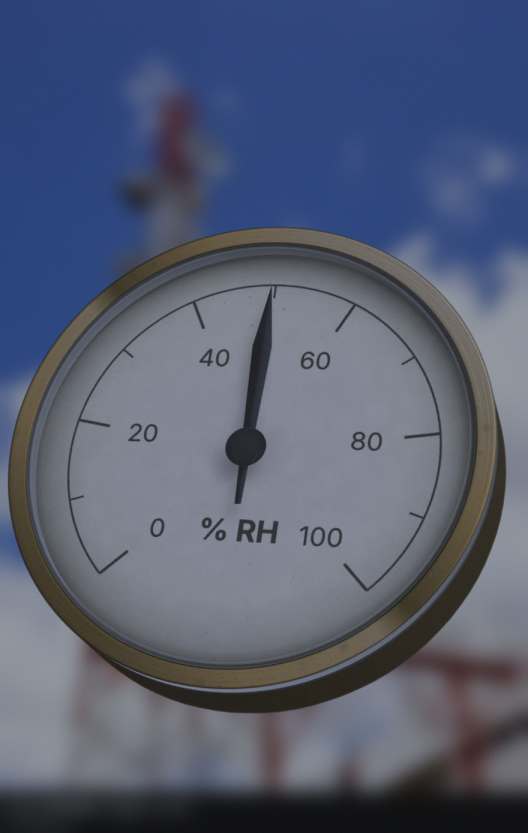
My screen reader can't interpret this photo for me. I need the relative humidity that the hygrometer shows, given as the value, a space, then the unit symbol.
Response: 50 %
